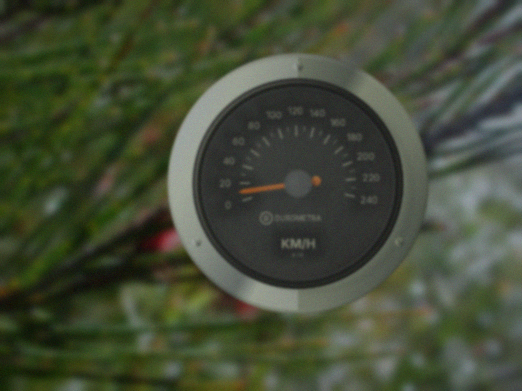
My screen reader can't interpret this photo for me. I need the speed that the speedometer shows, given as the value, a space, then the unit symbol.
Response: 10 km/h
